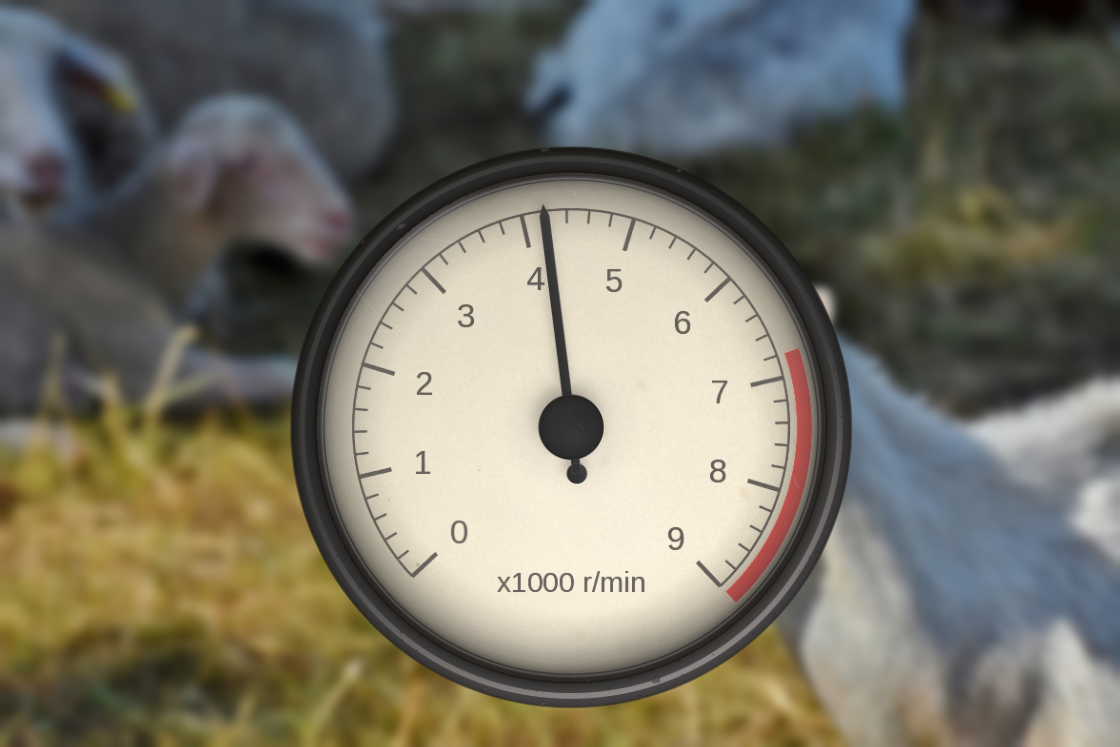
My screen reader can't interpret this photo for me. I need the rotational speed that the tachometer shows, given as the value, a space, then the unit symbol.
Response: 4200 rpm
